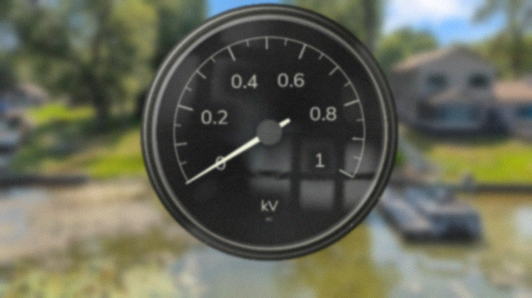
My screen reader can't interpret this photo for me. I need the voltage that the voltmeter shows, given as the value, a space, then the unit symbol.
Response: 0 kV
